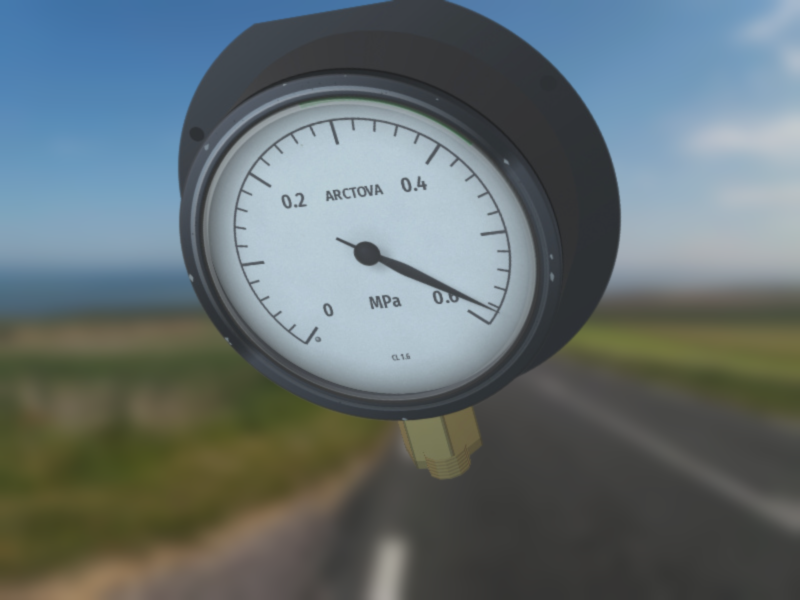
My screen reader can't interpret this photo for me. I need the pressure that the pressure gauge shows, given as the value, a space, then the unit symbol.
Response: 0.58 MPa
